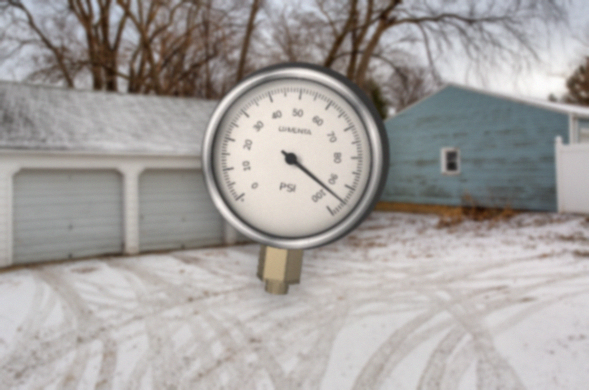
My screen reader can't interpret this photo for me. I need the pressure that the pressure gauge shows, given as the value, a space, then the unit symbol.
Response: 95 psi
